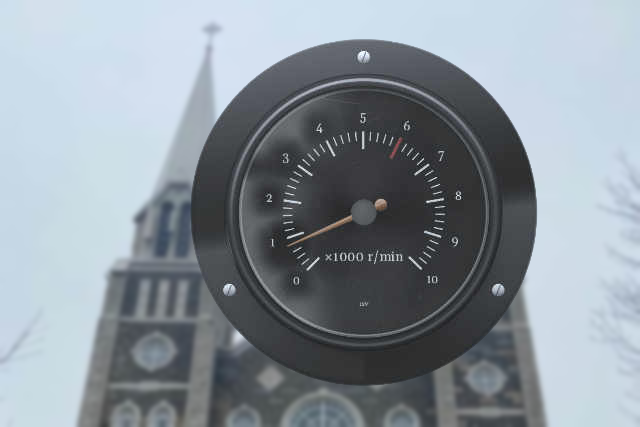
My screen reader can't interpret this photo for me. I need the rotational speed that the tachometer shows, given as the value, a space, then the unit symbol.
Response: 800 rpm
